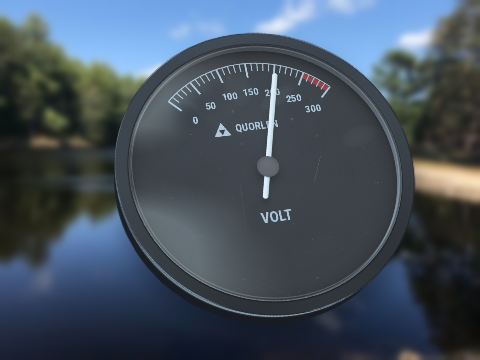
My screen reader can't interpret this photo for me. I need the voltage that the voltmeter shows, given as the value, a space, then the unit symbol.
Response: 200 V
